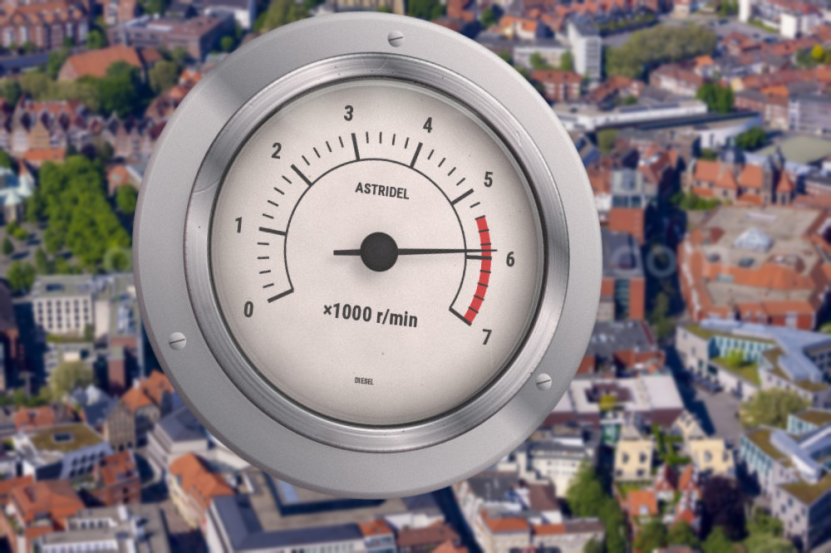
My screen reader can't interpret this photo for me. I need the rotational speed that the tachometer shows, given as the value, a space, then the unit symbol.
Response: 5900 rpm
